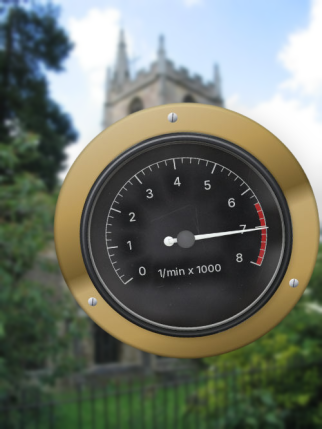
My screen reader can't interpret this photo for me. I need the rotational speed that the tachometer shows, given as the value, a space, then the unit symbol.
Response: 7000 rpm
